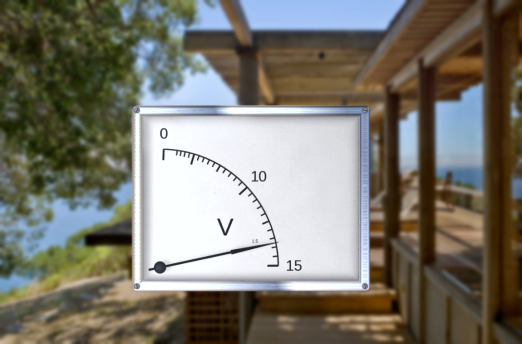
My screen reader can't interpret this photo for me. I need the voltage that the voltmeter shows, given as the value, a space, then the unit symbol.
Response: 13.75 V
